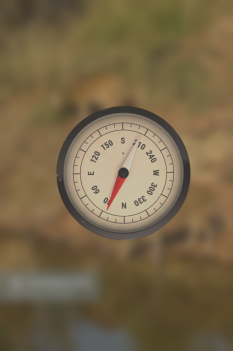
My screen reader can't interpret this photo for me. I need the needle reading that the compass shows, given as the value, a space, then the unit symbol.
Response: 25 °
